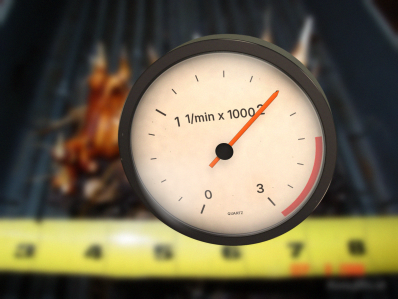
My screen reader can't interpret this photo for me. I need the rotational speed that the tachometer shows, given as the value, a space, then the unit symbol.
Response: 2000 rpm
